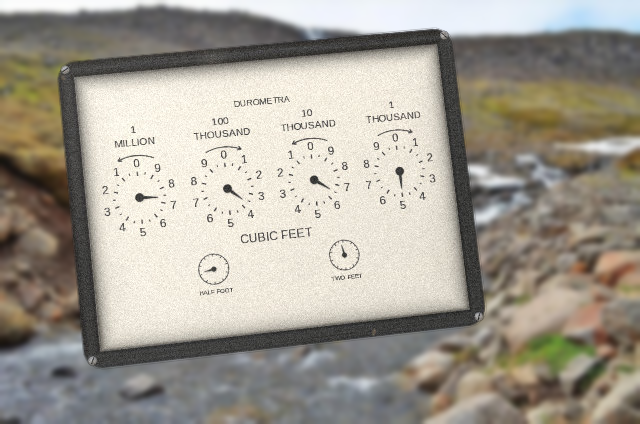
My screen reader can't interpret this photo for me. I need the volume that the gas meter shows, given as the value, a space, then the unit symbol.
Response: 736500 ft³
